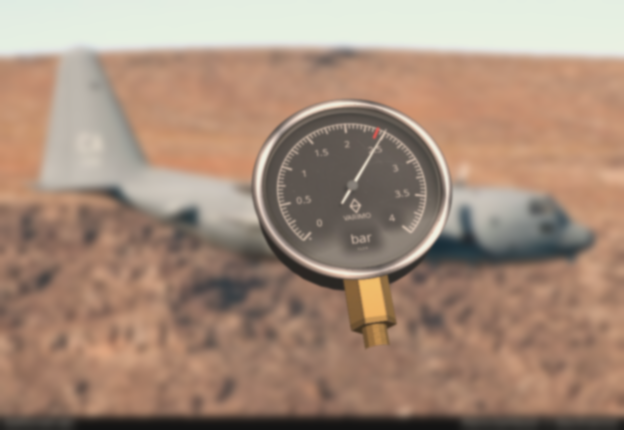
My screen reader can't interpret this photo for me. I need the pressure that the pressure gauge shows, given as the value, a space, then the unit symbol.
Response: 2.5 bar
